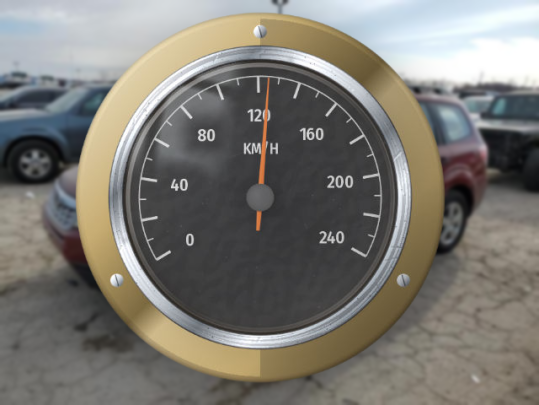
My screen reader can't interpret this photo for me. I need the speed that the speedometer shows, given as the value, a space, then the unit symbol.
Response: 125 km/h
